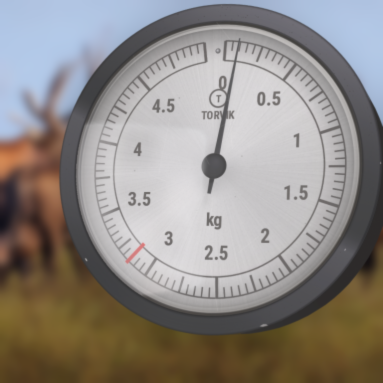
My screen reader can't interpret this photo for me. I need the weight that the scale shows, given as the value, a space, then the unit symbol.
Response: 0.1 kg
